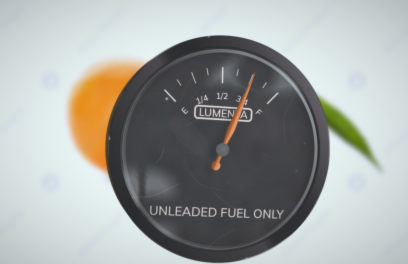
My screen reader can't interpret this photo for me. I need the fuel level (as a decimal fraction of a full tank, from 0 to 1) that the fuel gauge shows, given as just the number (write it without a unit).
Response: 0.75
